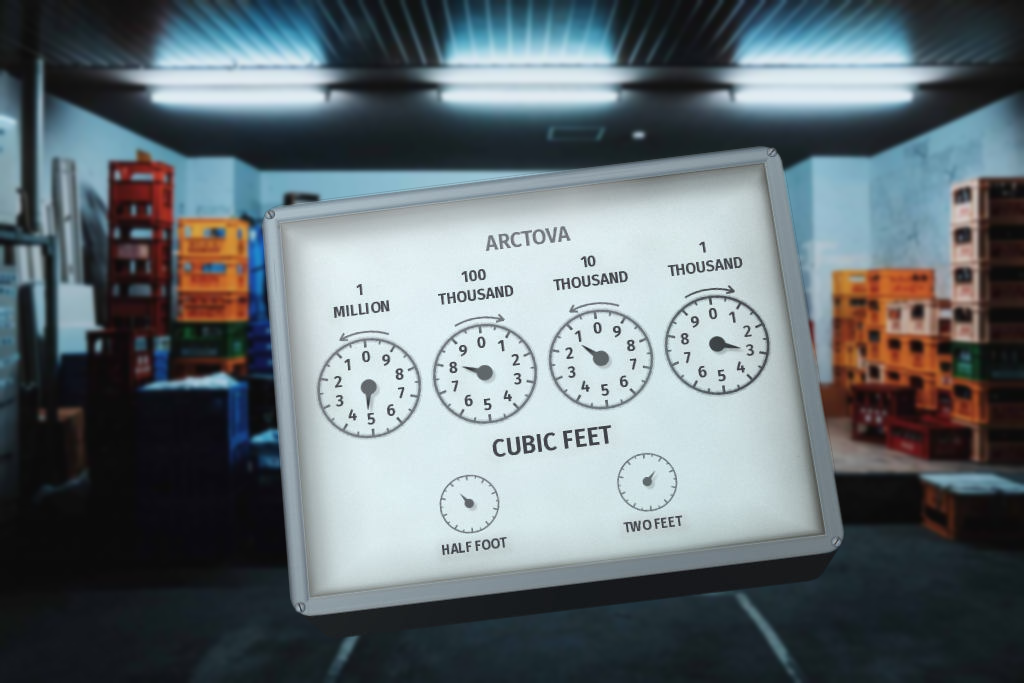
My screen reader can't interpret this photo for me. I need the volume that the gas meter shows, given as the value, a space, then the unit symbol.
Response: 481300 ft³
